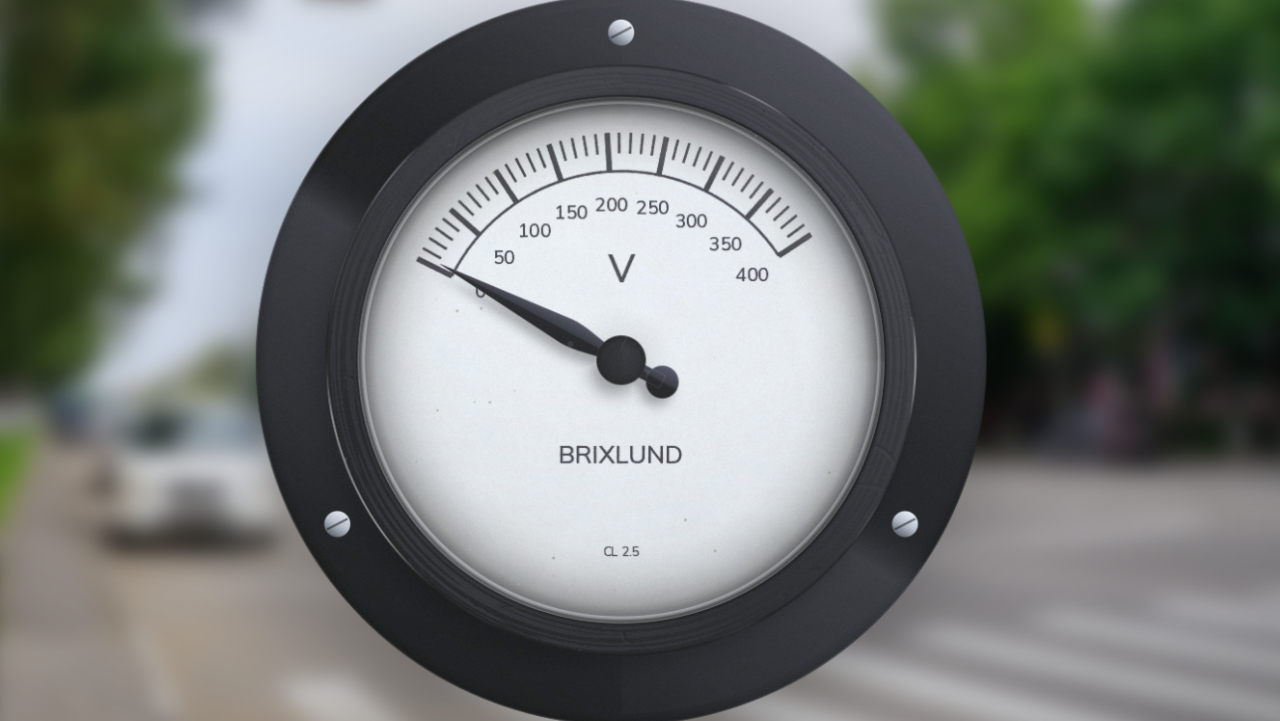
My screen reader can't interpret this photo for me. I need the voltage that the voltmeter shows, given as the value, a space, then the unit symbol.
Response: 5 V
